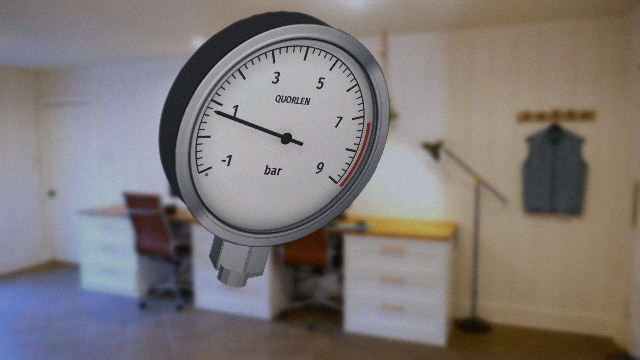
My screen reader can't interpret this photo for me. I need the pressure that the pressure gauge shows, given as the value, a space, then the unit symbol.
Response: 0.8 bar
